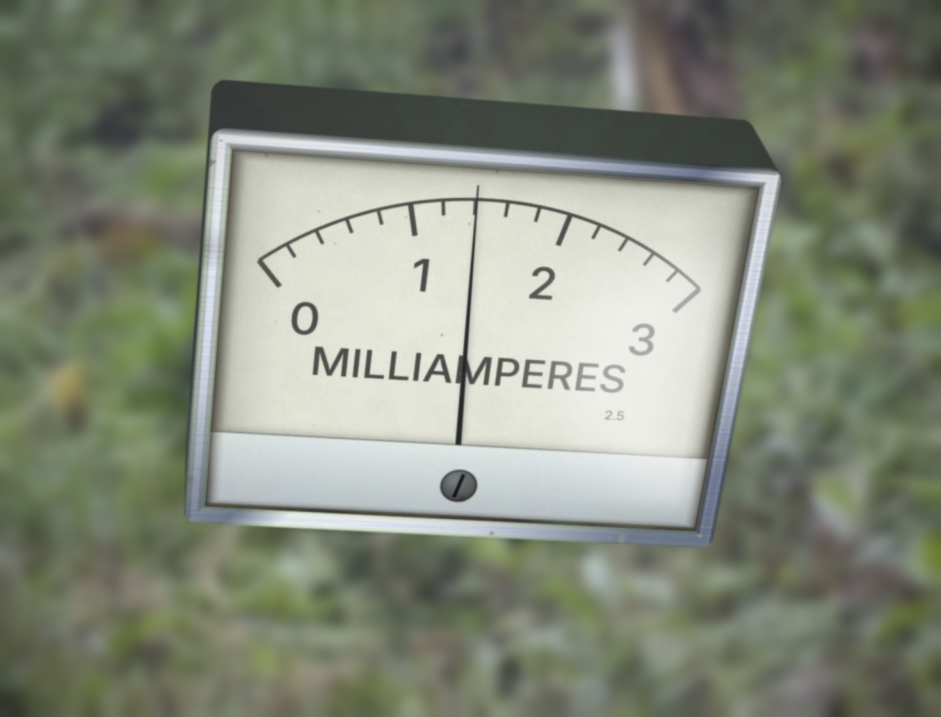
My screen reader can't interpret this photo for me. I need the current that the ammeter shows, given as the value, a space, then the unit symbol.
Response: 1.4 mA
